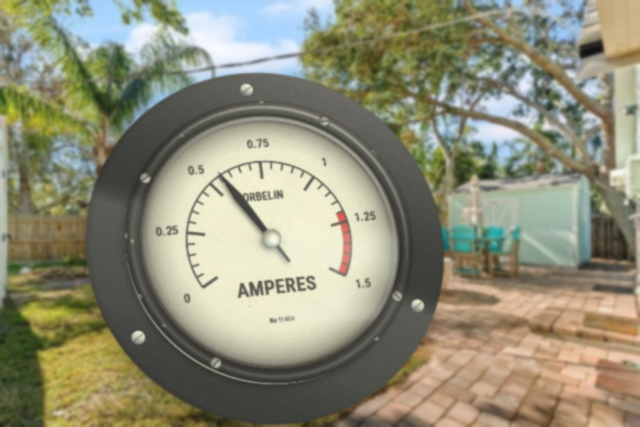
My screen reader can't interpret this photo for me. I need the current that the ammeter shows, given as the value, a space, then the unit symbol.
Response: 0.55 A
